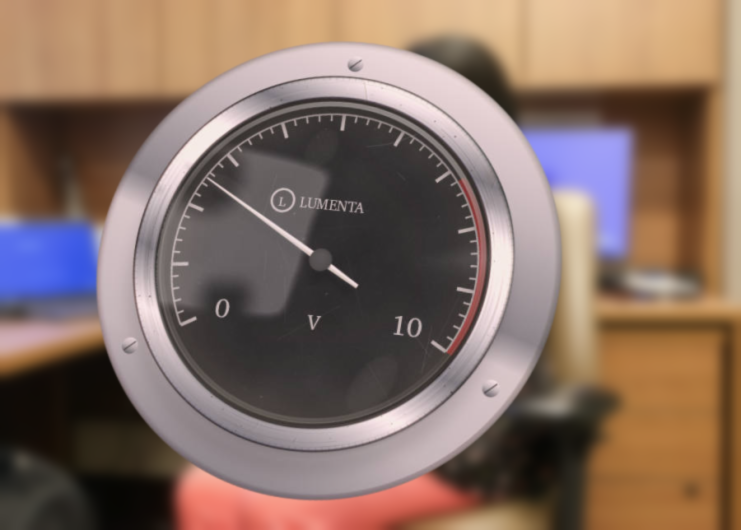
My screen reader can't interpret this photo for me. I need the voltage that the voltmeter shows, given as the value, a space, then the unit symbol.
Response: 2.5 V
